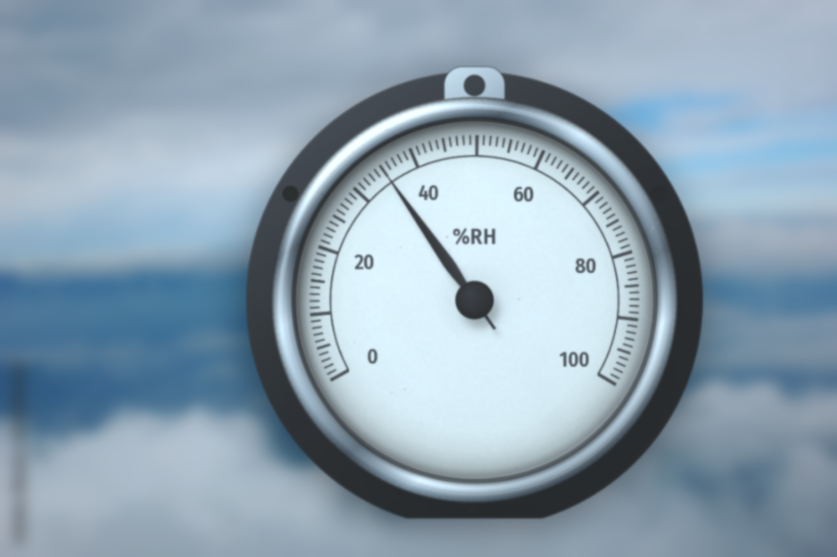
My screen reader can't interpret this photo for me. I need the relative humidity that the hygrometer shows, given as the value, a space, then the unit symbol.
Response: 35 %
